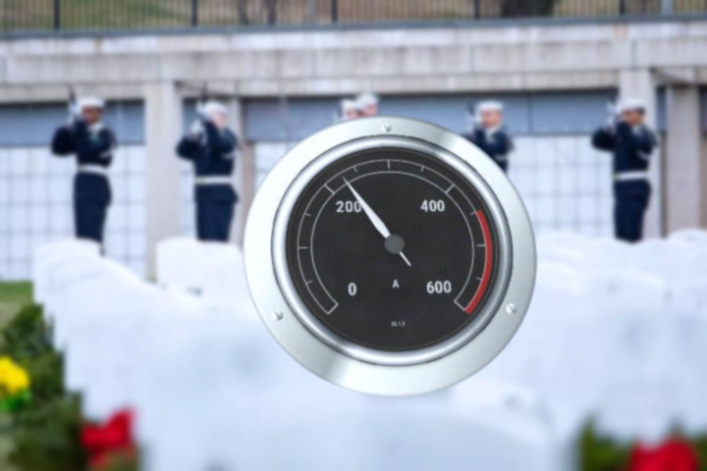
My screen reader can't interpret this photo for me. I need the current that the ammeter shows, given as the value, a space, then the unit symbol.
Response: 225 A
